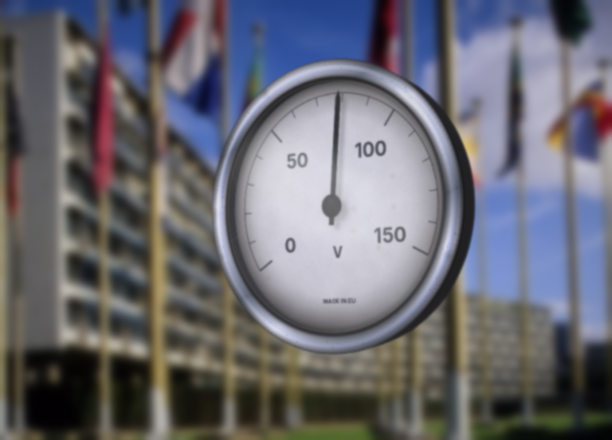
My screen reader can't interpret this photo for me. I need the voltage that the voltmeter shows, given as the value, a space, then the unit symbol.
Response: 80 V
